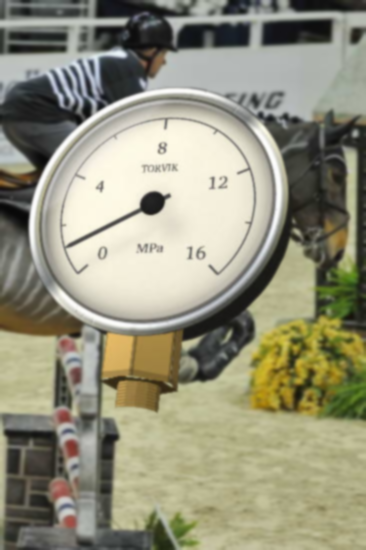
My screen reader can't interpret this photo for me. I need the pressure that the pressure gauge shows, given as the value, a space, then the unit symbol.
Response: 1 MPa
